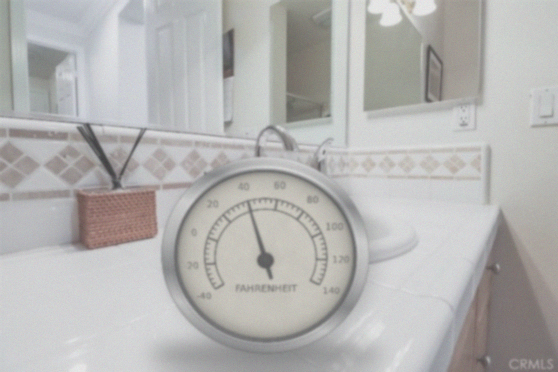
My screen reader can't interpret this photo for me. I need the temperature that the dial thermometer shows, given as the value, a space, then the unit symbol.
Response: 40 °F
